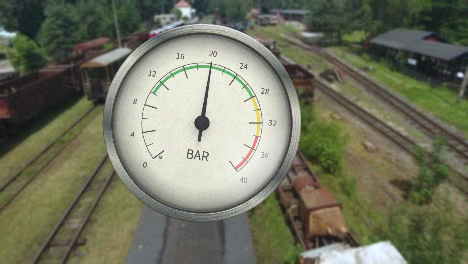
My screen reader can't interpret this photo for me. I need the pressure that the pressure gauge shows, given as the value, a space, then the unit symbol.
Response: 20 bar
